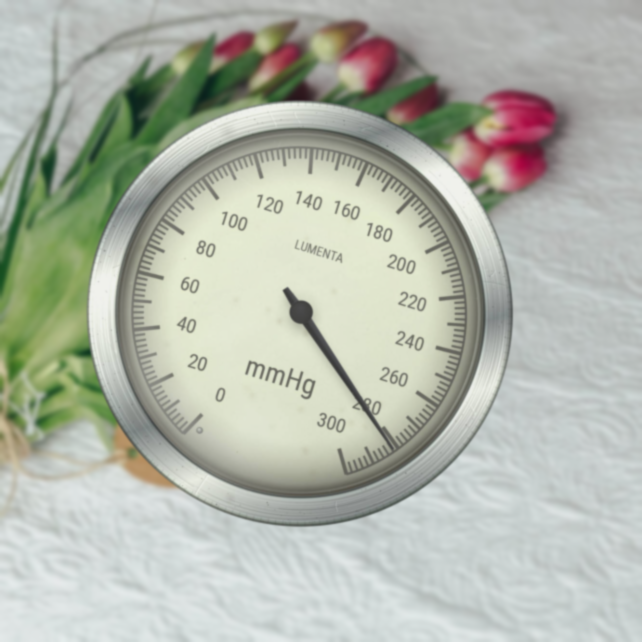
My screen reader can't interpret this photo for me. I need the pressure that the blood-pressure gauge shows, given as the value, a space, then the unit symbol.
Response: 282 mmHg
